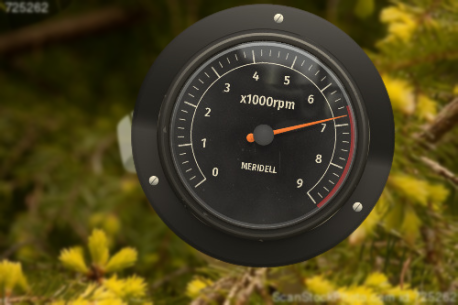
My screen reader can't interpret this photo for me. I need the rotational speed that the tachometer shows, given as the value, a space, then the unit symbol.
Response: 6800 rpm
